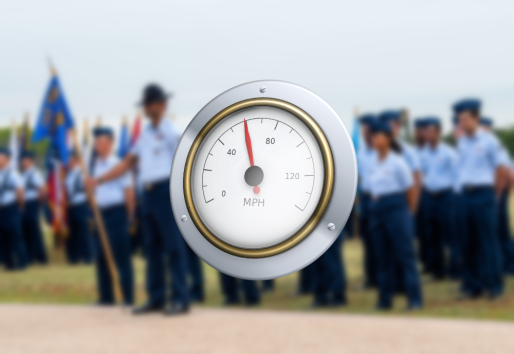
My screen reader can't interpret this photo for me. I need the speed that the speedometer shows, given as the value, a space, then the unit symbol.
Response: 60 mph
